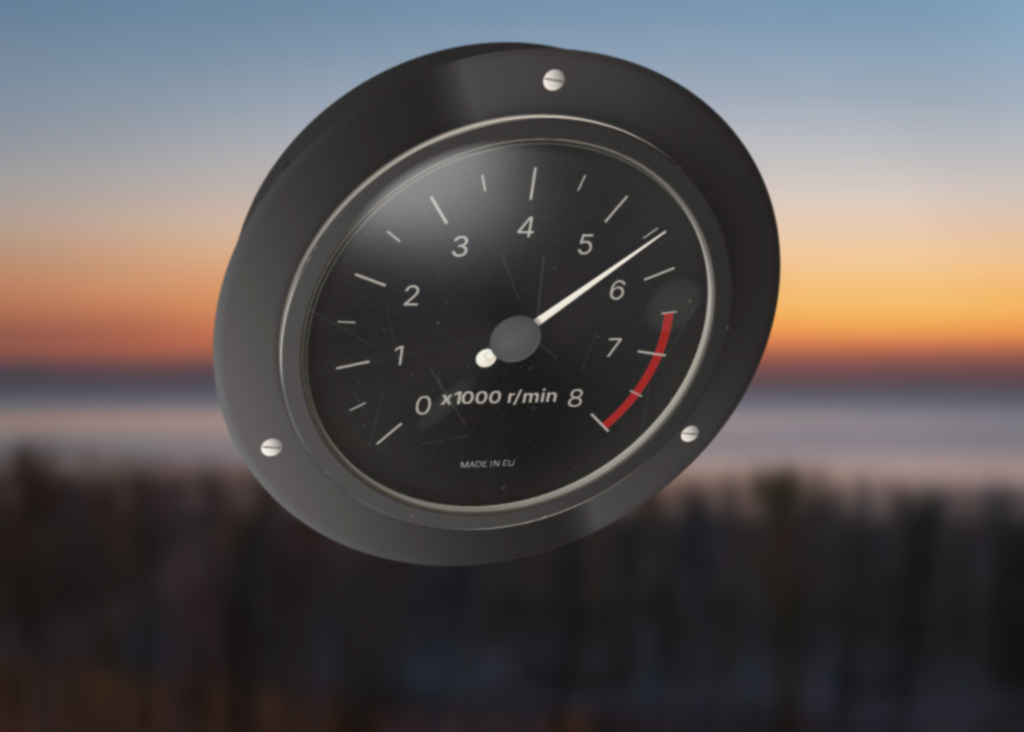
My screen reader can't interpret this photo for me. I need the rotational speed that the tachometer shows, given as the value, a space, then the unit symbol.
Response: 5500 rpm
